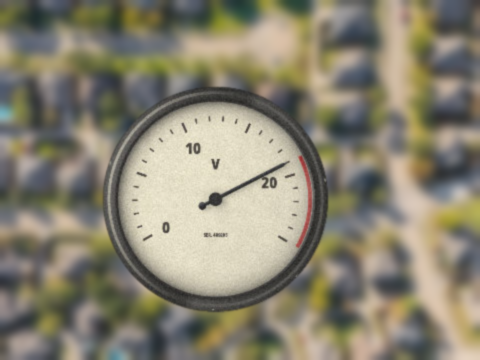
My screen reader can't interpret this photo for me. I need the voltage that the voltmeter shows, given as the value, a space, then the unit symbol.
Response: 19 V
